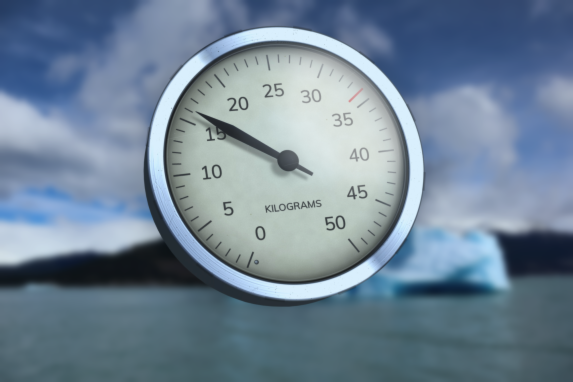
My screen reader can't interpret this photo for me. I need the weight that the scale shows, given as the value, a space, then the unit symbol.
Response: 16 kg
